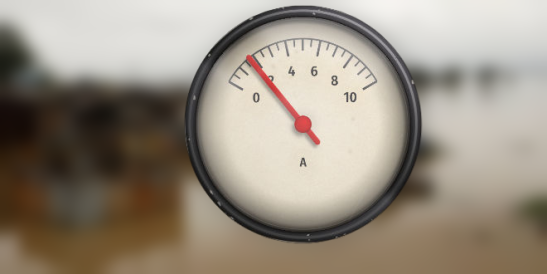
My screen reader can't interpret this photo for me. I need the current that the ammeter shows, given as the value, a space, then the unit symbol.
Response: 1.75 A
